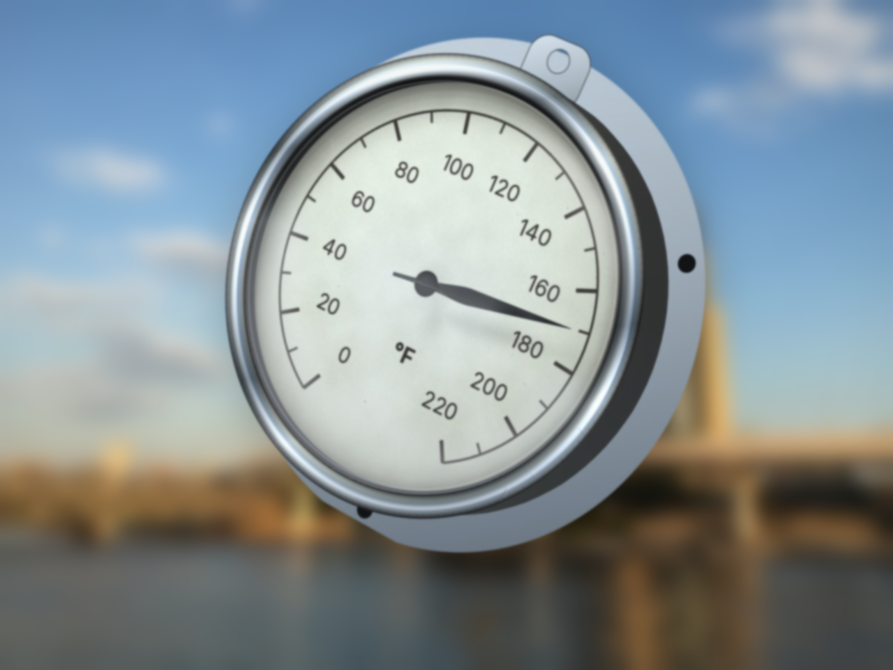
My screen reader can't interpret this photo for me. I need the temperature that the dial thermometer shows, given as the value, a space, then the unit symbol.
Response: 170 °F
